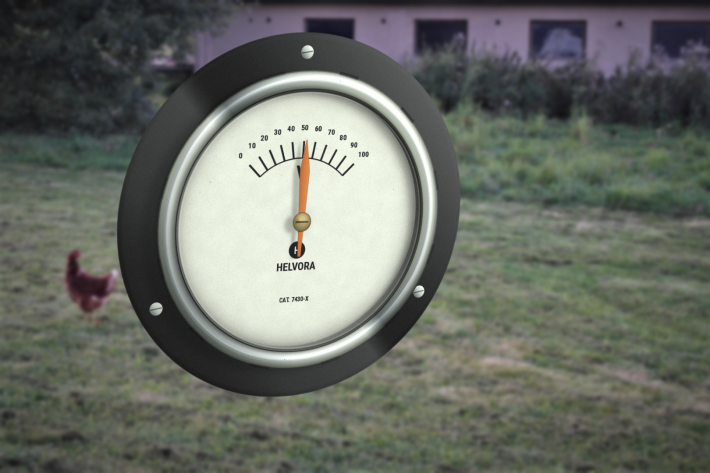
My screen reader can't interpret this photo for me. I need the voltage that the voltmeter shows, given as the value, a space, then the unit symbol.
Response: 50 V
